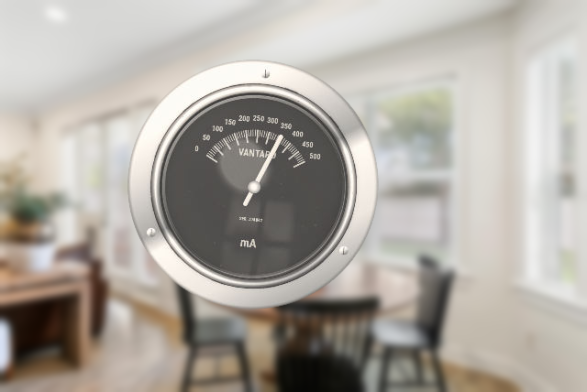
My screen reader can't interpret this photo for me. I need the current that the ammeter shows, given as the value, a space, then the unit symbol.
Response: 350 mA
